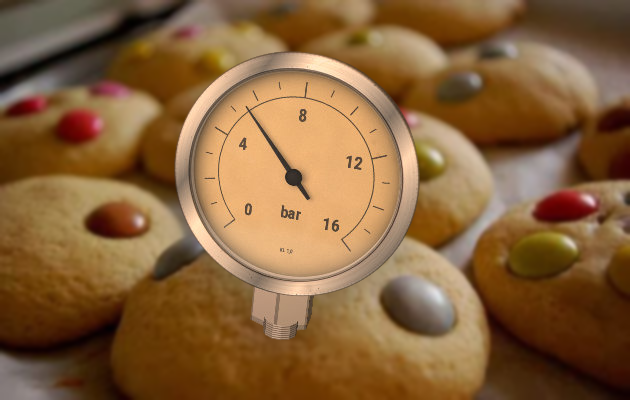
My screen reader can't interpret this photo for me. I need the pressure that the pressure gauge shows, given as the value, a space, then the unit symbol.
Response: 5.5 bar
